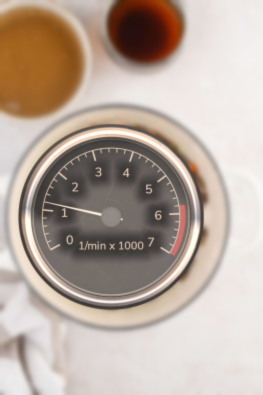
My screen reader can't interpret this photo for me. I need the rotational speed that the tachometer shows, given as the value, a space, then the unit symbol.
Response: 1200 rpm
